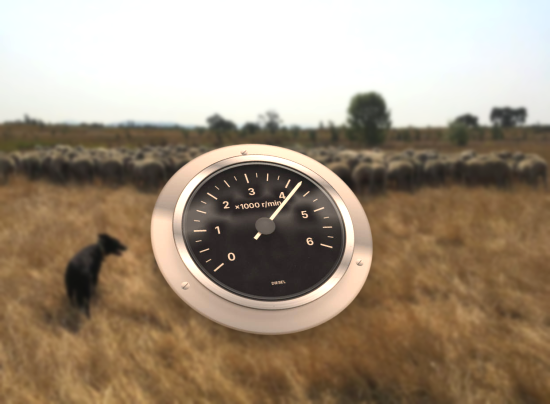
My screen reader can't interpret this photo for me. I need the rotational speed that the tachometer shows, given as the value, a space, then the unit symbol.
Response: 4250 rpm
